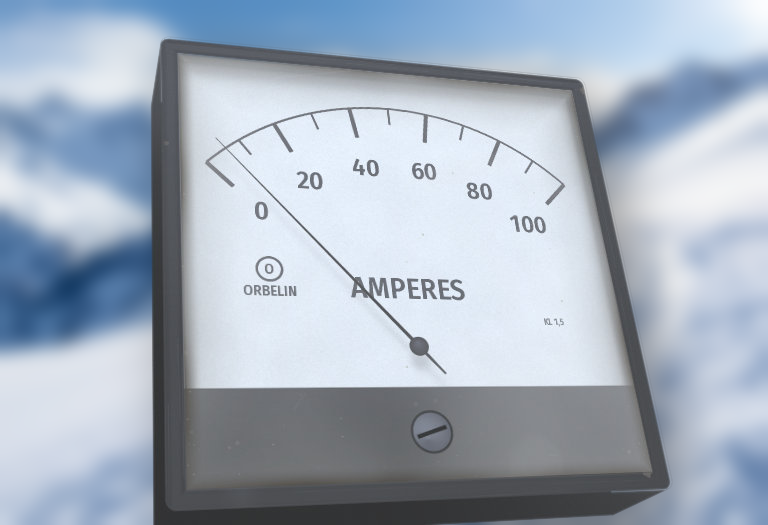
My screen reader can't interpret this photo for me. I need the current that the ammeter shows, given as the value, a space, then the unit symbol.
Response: 5 A
